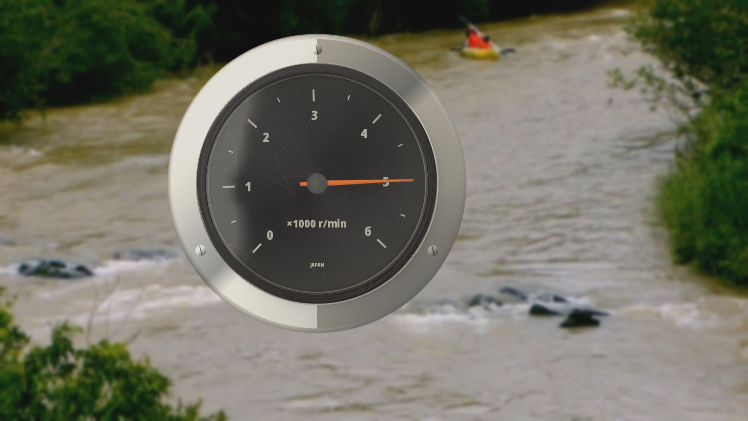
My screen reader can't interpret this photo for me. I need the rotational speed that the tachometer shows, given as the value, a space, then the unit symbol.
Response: 5000 rpm
